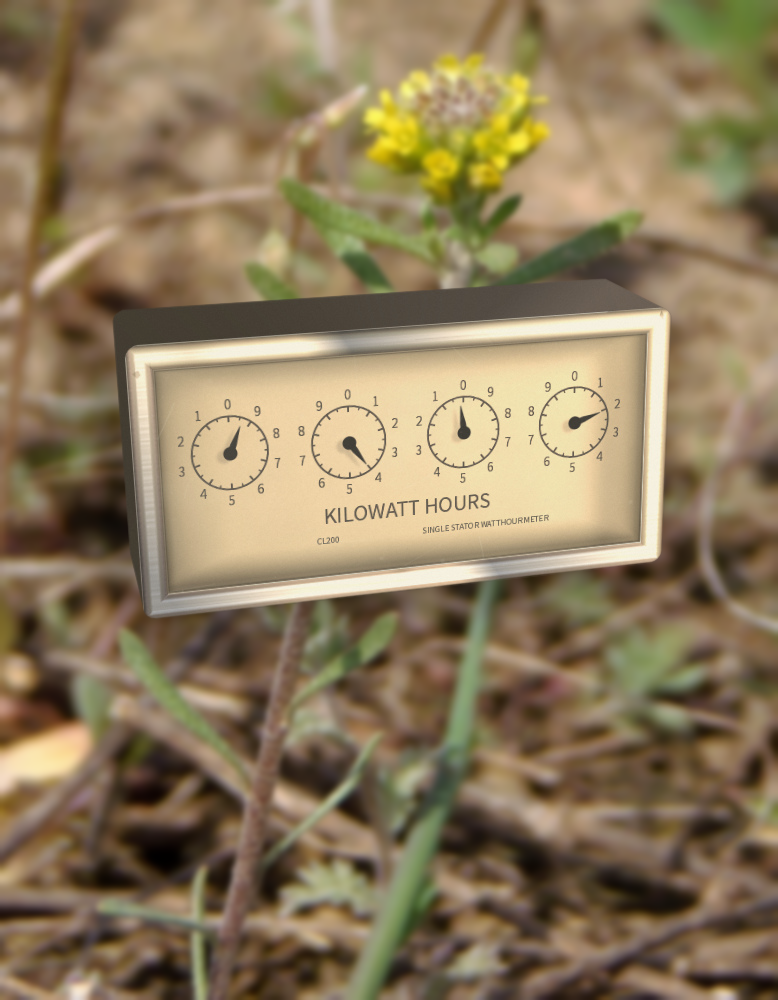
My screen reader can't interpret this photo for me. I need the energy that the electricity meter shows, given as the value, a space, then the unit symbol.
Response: 9402 kWh
